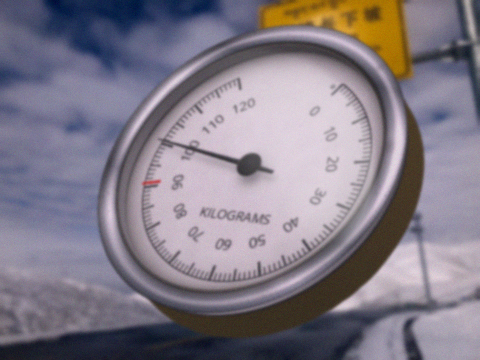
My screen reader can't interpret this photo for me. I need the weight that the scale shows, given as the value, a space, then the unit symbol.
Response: 100 kg
